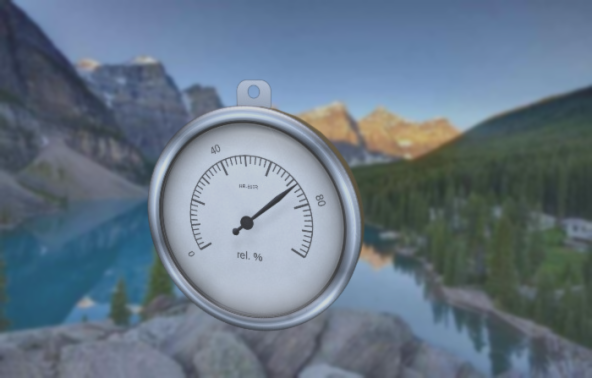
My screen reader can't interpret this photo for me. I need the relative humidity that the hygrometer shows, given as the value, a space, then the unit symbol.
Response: 72 %
